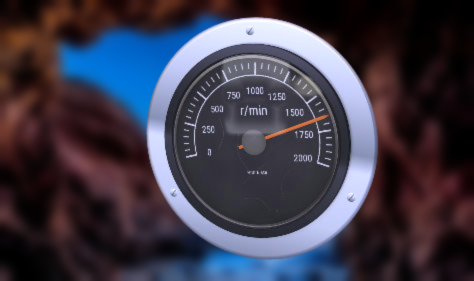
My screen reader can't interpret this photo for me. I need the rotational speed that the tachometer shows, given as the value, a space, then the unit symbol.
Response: 1650 rpm
